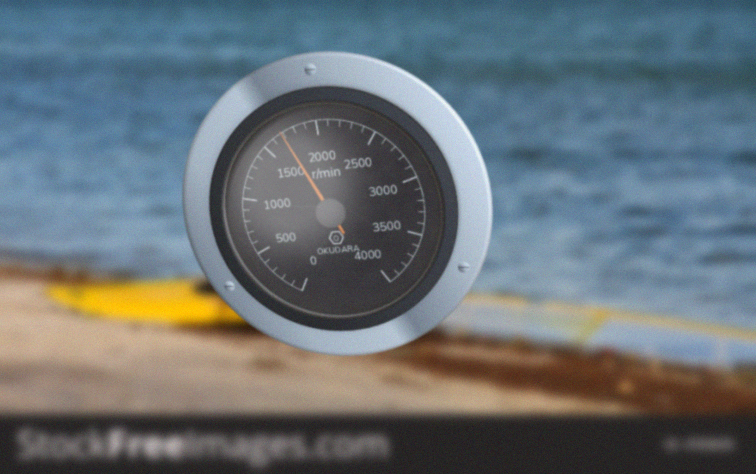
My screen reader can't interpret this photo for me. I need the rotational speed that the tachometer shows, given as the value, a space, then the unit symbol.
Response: 1700 rpm
